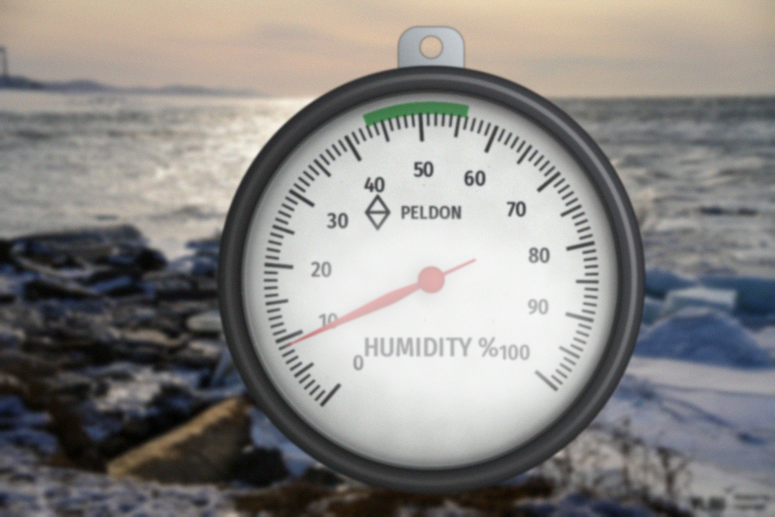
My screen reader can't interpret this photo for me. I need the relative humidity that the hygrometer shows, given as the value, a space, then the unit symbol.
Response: 9 %
